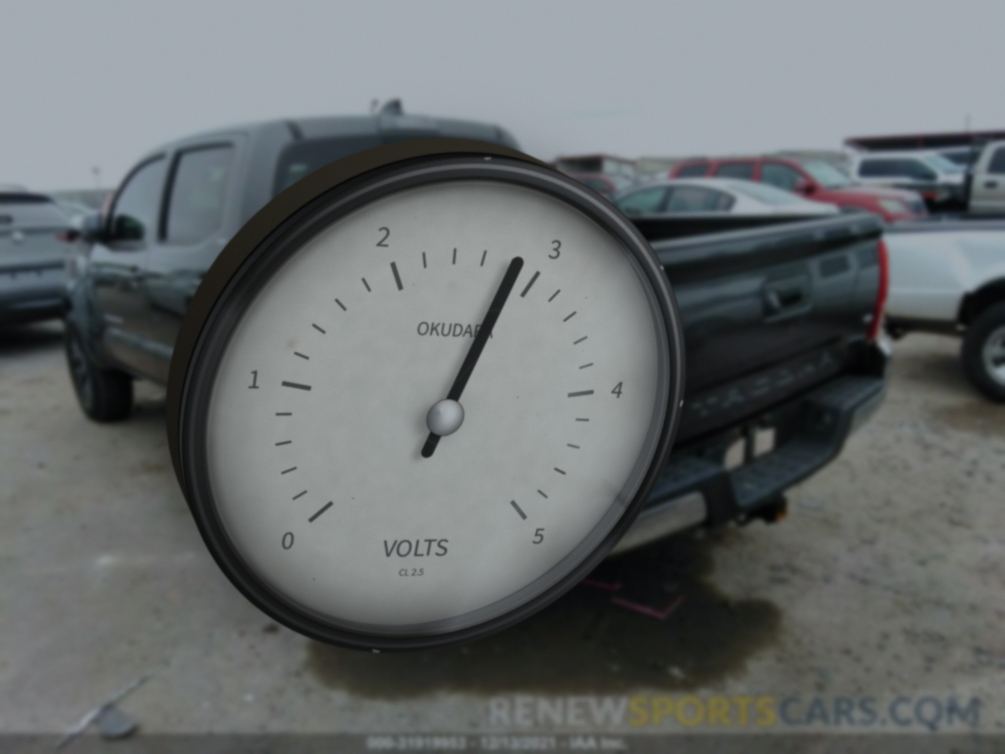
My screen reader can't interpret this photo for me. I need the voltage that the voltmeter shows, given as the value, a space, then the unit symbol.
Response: 2.8 V
